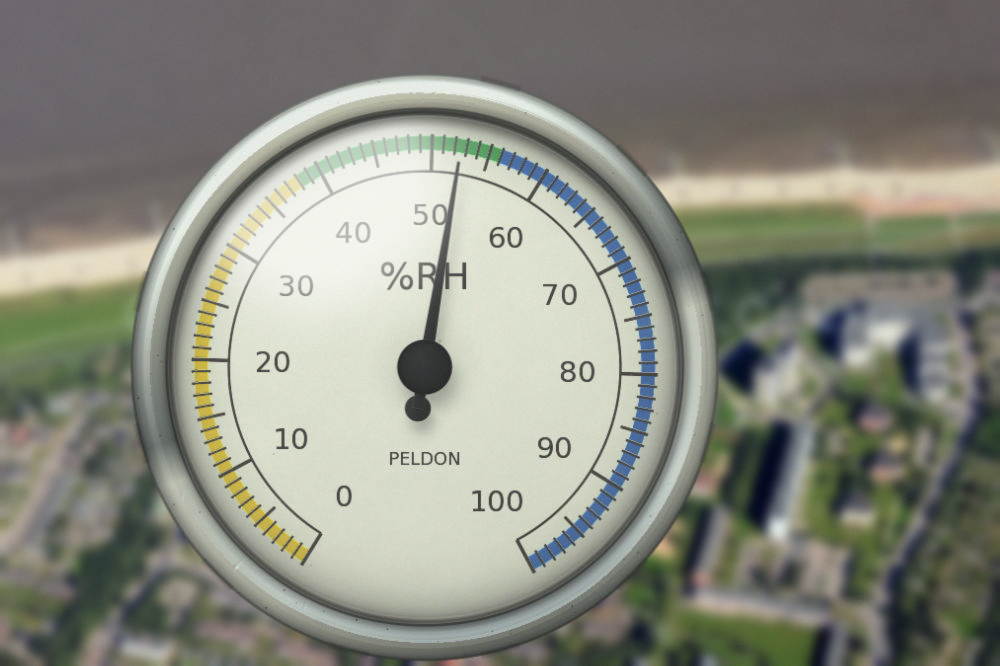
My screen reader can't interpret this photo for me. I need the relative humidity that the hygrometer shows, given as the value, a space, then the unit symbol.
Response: 52.5 %
